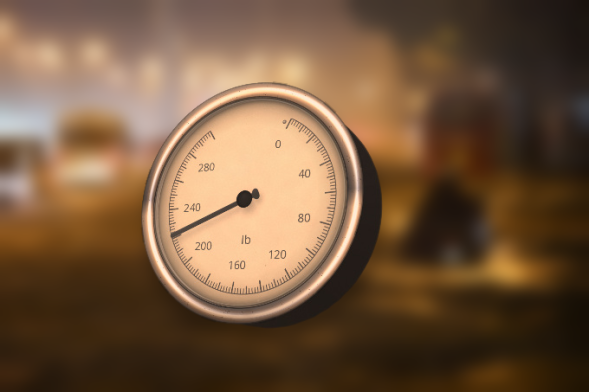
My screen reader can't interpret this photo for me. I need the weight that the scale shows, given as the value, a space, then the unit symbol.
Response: 220 lb
